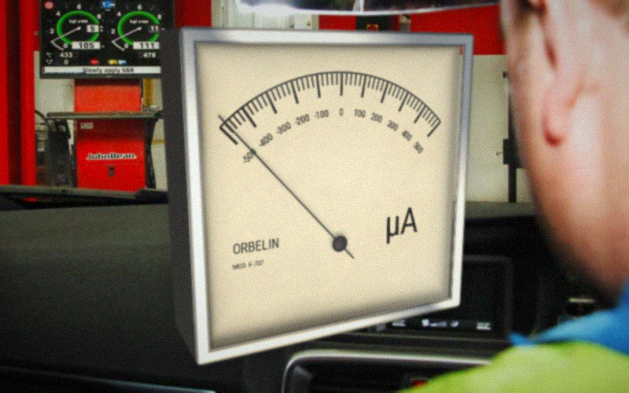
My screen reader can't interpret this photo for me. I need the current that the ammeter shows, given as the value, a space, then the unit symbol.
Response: -480 µA
